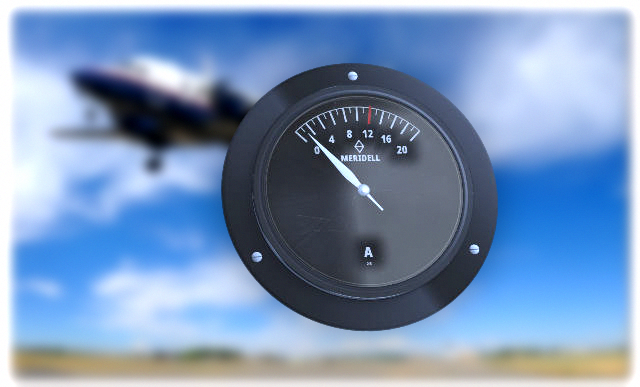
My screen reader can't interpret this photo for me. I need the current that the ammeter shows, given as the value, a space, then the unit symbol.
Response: 1 A
